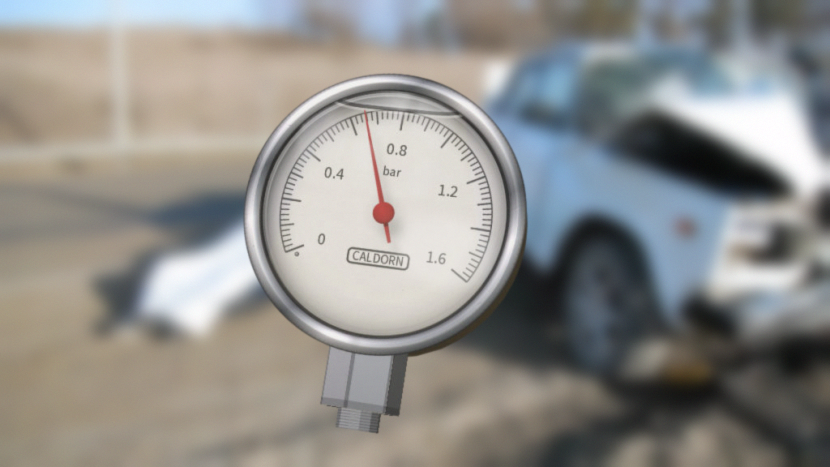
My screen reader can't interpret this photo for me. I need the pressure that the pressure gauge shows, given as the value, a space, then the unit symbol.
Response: 0.66 bar
